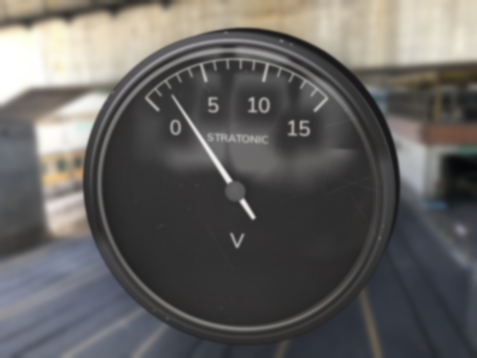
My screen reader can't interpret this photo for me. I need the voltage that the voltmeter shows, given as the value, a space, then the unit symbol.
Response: 2 V
